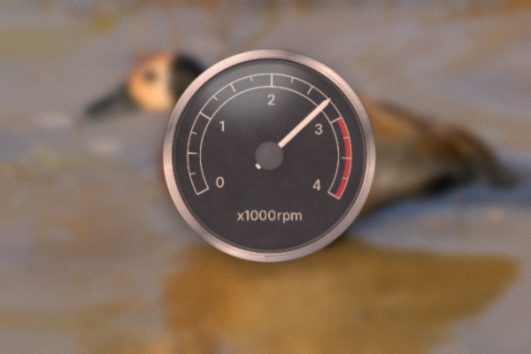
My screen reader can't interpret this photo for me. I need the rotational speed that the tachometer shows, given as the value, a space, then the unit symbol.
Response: 2750 rpm
